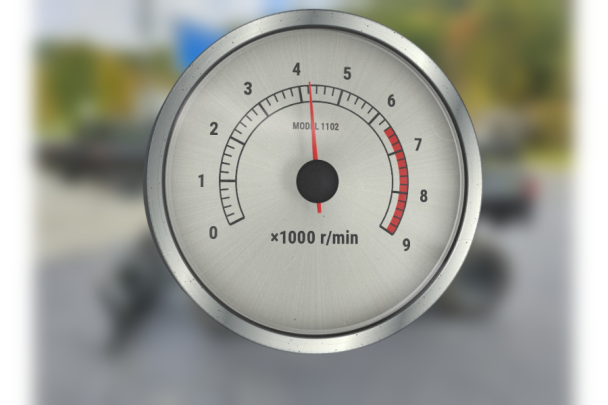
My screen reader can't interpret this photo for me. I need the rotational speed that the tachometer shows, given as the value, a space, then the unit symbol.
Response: 4200 rpm
